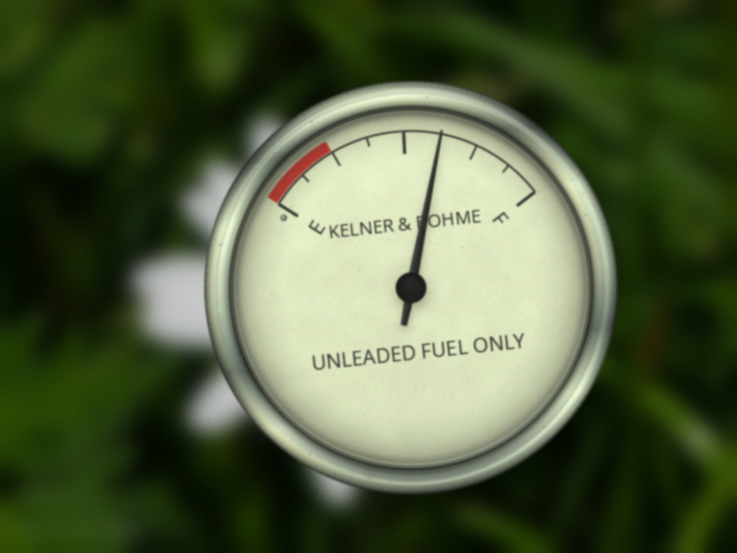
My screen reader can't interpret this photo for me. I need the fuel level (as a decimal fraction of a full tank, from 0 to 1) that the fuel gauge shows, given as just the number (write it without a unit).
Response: 0.625
